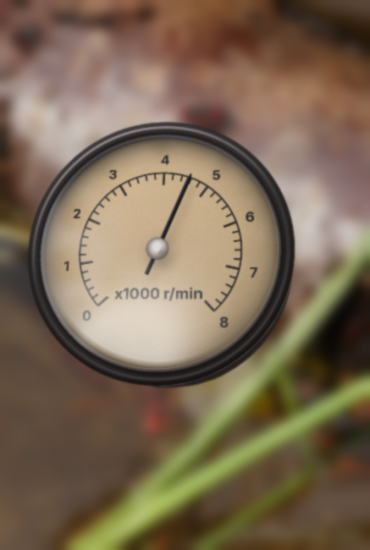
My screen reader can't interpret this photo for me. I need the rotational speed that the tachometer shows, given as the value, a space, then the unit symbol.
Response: 4600 rpm
